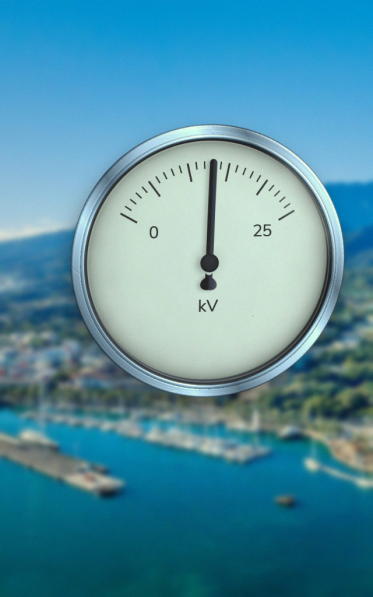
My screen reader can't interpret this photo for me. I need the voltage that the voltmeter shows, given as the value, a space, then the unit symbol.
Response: 13 kV
